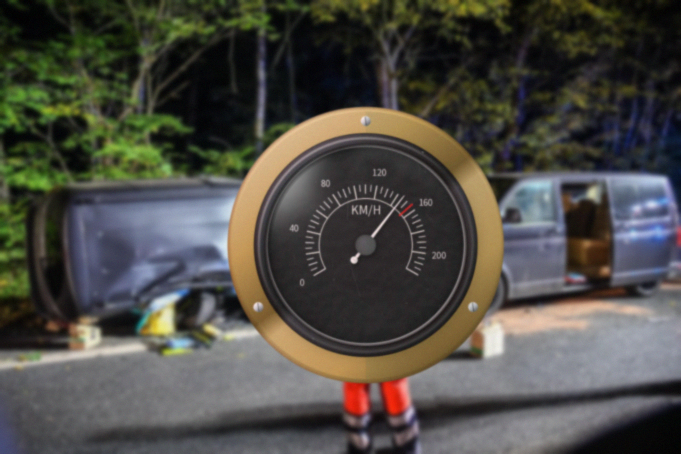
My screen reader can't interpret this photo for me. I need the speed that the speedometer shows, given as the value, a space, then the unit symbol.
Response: 145 km/h
